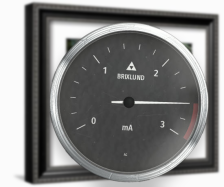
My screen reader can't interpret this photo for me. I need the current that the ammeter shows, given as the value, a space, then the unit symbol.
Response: 2.6 mA
